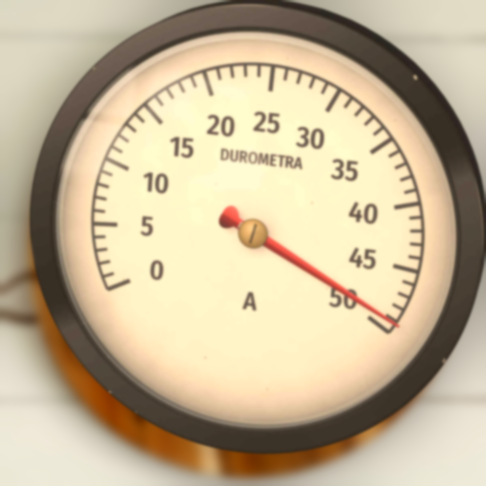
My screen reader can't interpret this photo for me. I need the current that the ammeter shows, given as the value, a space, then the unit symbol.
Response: 49 A
